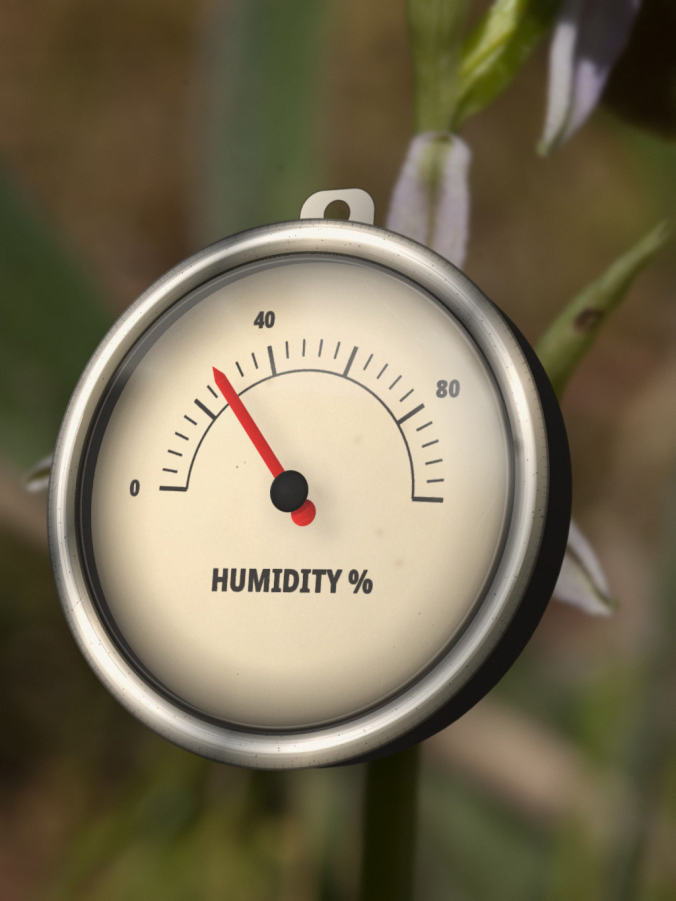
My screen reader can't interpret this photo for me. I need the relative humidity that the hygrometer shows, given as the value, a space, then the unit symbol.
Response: 28 %
